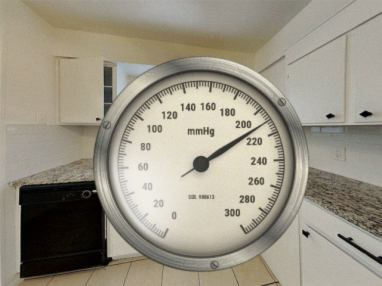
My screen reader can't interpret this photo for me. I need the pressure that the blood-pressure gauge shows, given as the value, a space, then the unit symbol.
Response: 210 mmHg
